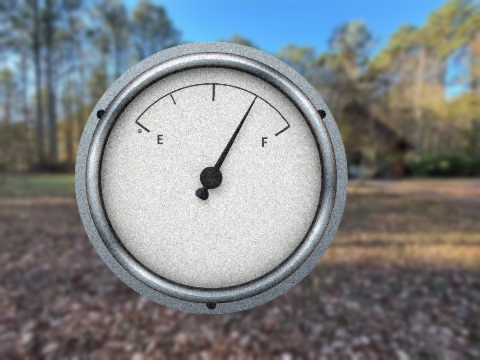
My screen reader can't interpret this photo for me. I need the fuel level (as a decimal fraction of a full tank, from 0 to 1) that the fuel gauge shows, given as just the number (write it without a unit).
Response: 0.75
